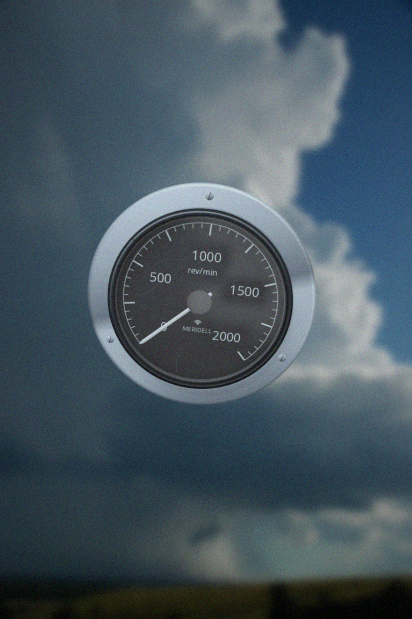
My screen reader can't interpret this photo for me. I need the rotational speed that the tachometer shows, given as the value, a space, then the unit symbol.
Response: 0 rpm
